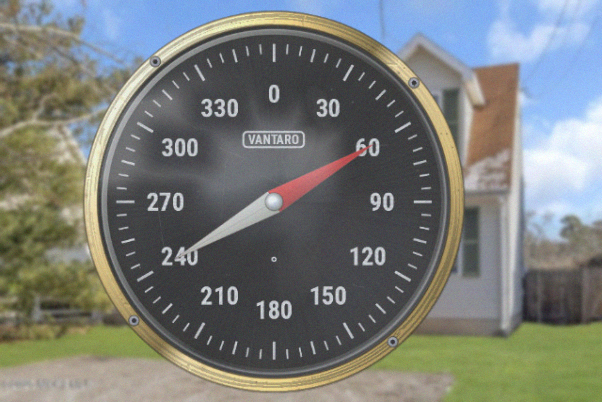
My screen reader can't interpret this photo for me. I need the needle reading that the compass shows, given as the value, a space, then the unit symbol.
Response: 60 °
